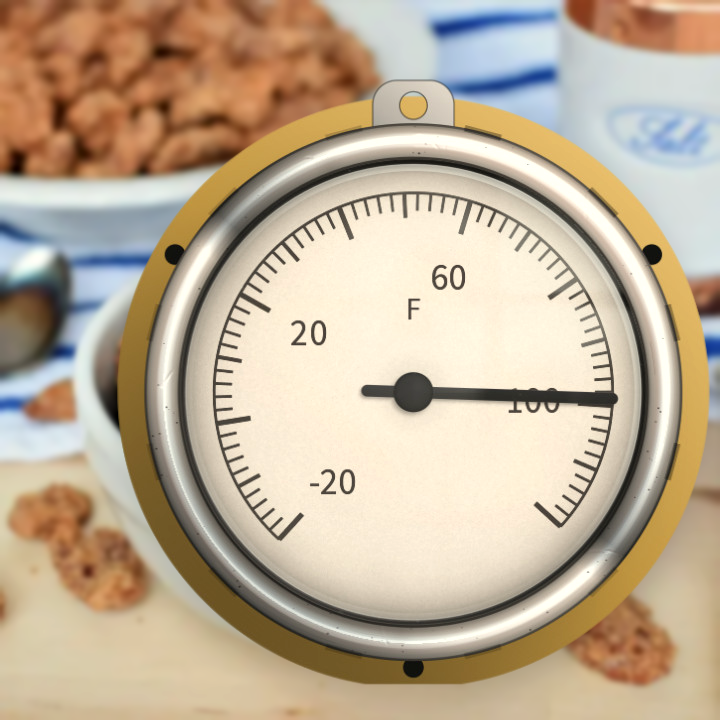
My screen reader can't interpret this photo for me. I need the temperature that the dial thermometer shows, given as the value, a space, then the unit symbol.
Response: 99 °F
